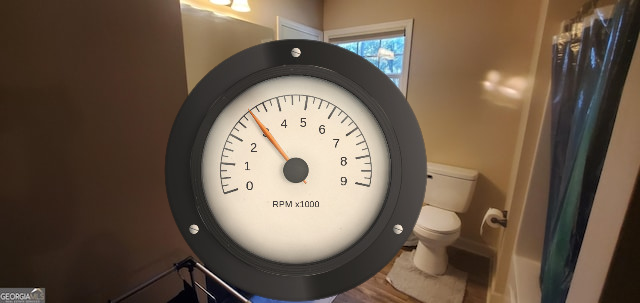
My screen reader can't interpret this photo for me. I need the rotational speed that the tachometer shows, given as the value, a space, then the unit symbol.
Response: 3000 rpm
